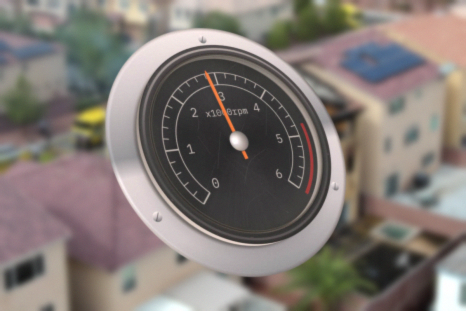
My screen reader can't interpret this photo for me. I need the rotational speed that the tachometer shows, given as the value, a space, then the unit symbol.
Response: 2800 rpm
